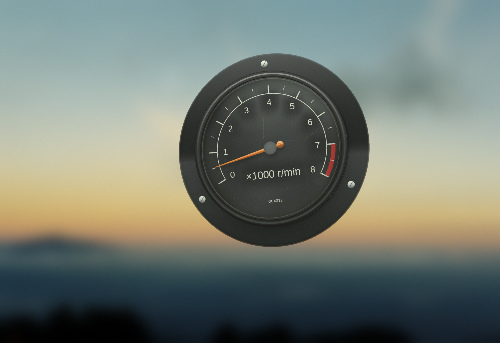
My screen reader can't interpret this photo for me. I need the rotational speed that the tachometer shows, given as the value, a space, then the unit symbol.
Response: 500 rpm
